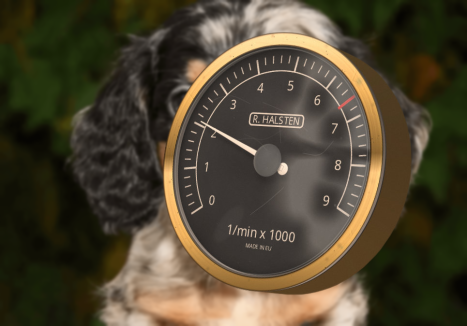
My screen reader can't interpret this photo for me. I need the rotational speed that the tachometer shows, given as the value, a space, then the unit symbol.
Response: 2100 rpm
